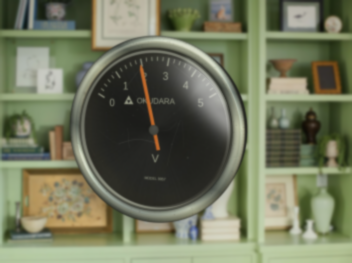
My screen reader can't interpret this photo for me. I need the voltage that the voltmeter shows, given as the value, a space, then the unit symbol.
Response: 2 V
